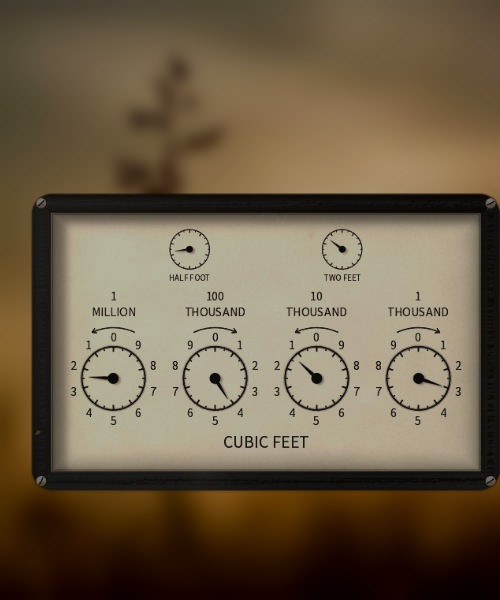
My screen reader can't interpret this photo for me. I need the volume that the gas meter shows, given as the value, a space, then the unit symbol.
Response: 241300 ft³
